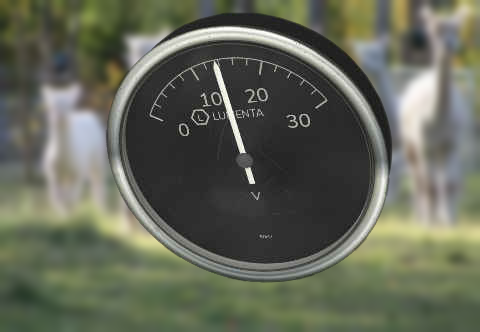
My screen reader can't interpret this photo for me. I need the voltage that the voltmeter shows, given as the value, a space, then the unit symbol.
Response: 14 V
